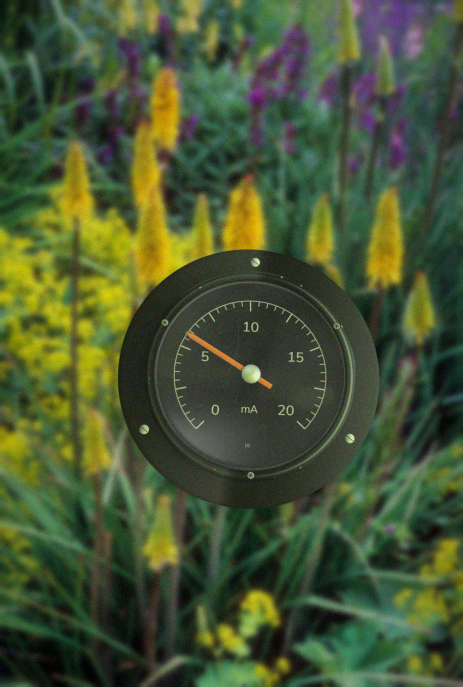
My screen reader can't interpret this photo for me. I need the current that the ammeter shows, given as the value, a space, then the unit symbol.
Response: 5.75 mA
